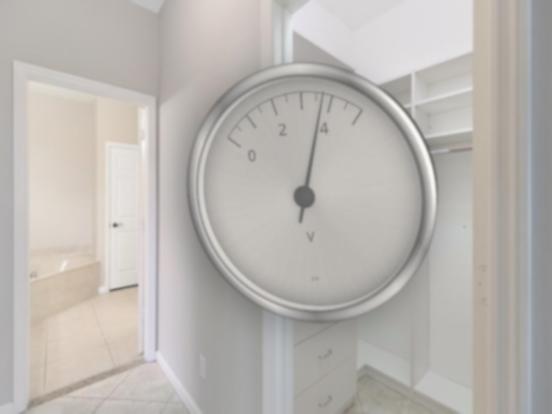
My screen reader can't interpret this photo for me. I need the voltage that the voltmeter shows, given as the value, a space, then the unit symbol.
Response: 3.75 V
